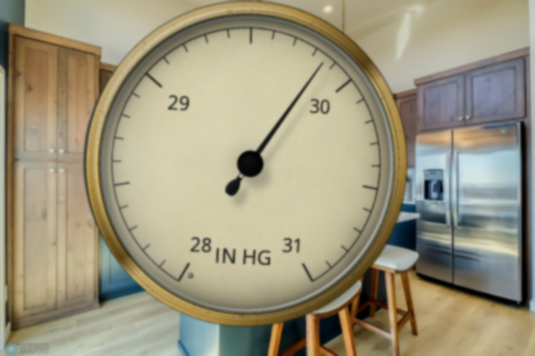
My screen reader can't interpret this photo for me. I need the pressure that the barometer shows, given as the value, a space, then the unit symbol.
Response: 29.85 inHg
